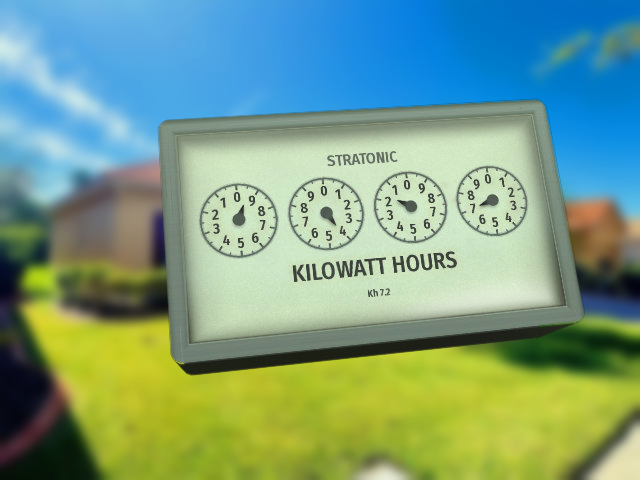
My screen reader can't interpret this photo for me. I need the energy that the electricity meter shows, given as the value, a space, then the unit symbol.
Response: 9417 kWh
